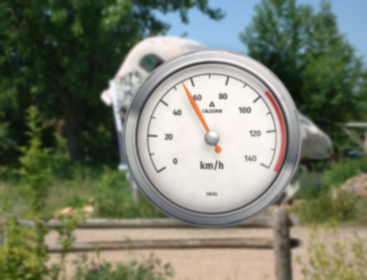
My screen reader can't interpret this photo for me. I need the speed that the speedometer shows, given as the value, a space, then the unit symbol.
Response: 55 km/h
